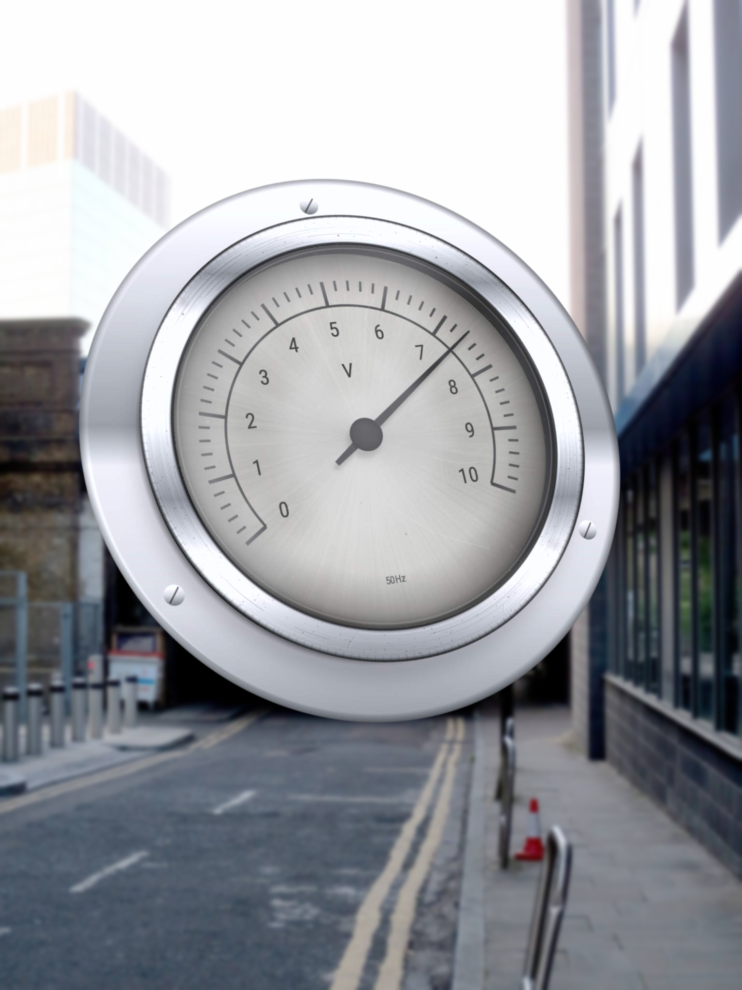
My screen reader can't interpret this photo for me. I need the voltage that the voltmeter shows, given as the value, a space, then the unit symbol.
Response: 7.4 V
